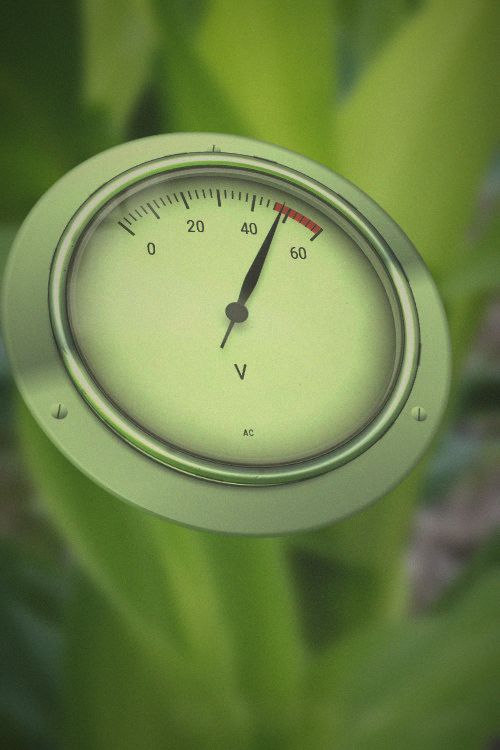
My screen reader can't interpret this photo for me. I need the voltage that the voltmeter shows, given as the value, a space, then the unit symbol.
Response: 48 V
